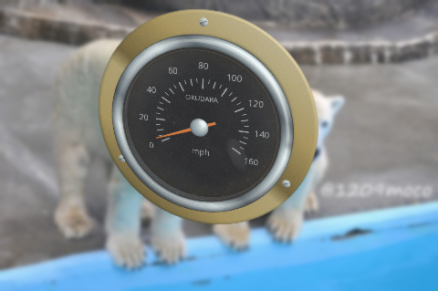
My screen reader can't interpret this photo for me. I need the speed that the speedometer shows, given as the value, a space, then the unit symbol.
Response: 5 mph
